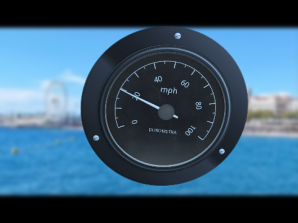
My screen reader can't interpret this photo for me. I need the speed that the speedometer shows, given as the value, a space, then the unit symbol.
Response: 20 mph
